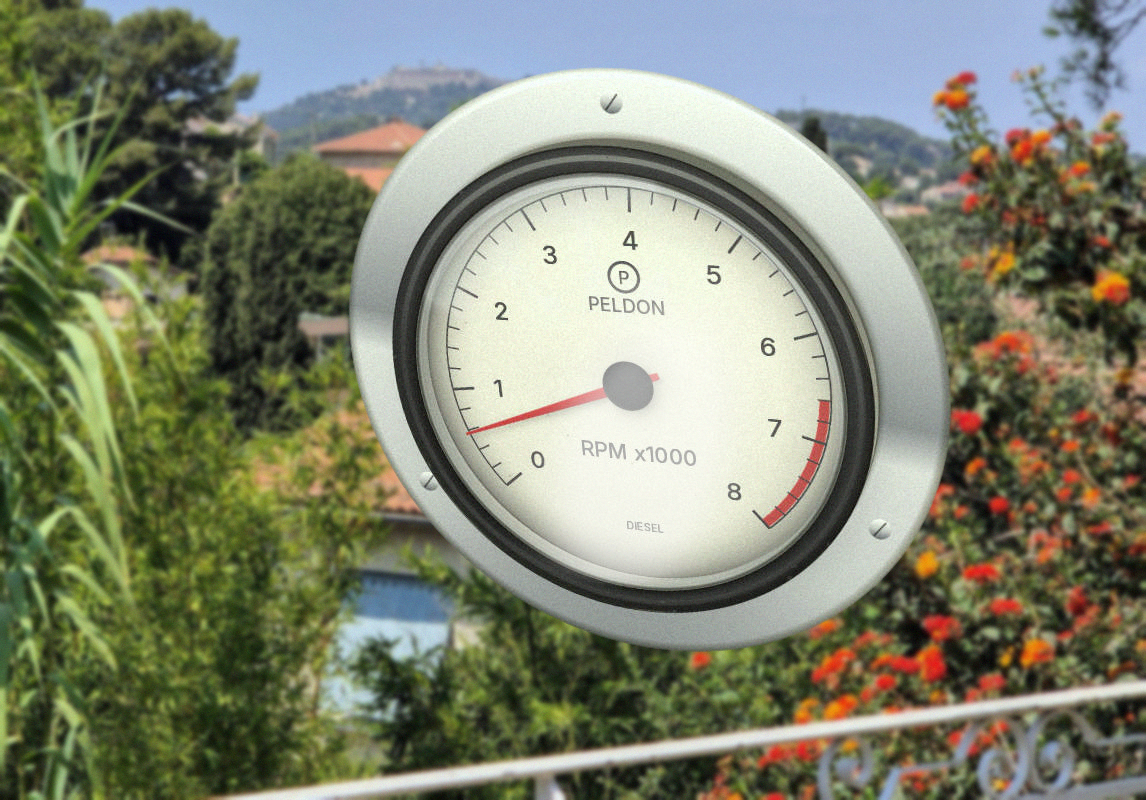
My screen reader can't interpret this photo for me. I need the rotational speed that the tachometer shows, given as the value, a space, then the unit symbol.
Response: 600 rpm
